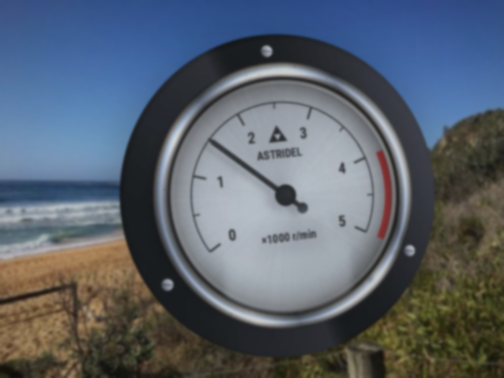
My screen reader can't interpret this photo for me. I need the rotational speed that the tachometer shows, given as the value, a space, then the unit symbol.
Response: 1500 rpm
